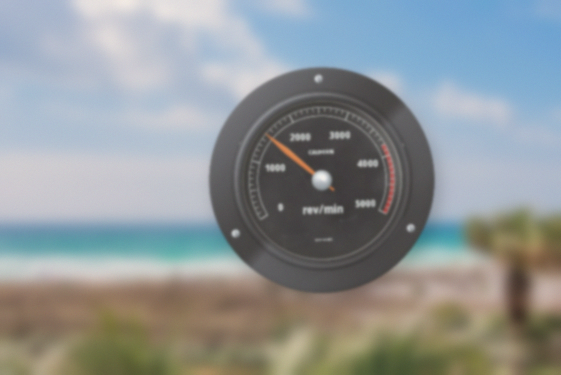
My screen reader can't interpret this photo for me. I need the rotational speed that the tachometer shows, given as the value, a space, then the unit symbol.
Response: 1500 rpm
